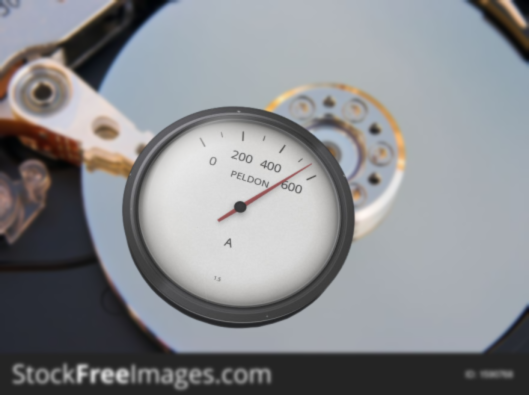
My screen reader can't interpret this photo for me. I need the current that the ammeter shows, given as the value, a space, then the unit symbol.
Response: 550 A
